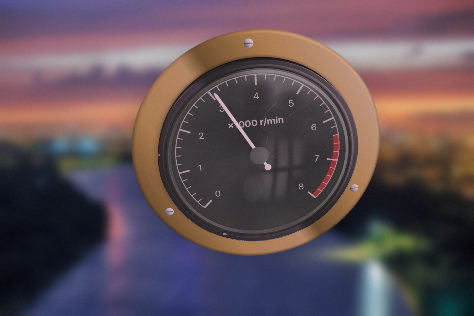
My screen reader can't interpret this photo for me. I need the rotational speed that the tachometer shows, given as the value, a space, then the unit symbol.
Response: 3100 rpm
